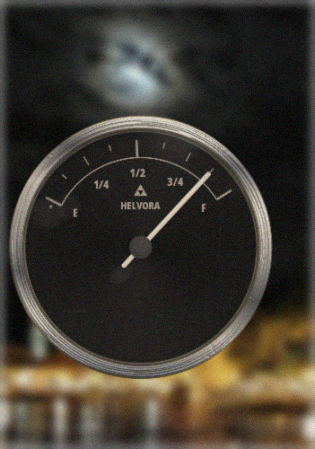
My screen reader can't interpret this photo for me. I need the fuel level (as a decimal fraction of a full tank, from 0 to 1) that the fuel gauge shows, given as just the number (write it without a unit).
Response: 0.875
